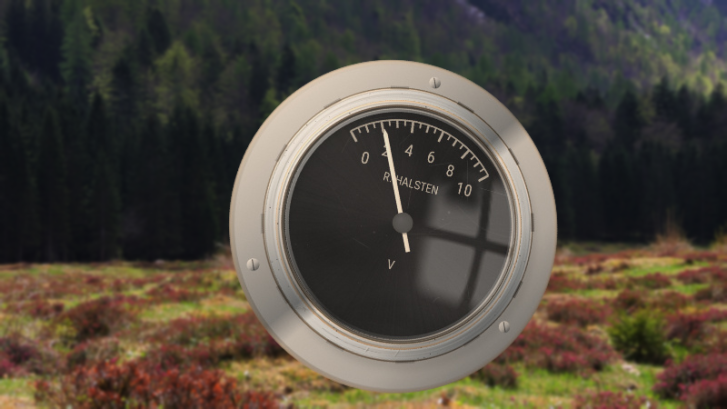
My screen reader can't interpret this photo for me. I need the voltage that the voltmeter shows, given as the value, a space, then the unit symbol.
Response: 2 V
